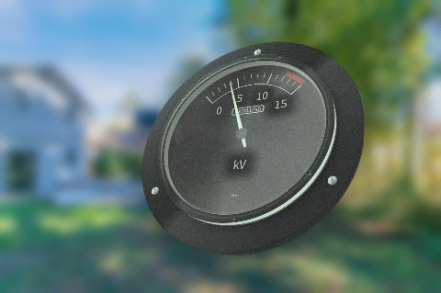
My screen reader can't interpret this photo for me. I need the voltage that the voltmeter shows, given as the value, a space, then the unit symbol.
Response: 4 kV
